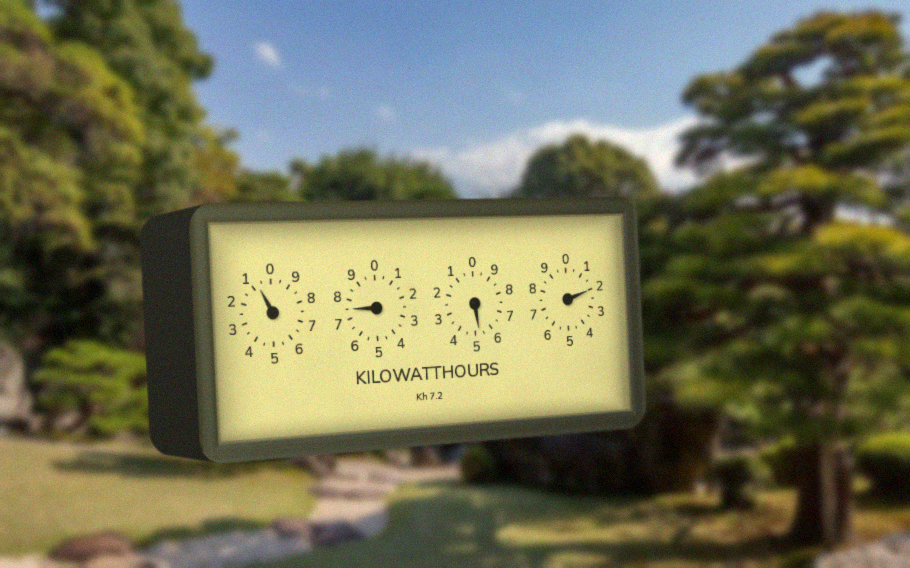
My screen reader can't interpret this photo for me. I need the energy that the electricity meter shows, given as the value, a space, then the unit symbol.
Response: 752 kWh
